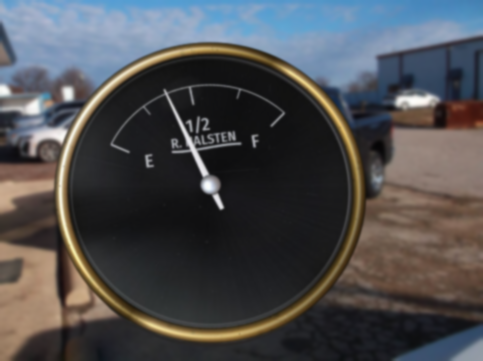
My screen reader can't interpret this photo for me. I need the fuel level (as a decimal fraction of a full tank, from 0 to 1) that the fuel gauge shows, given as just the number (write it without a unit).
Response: 0.375
